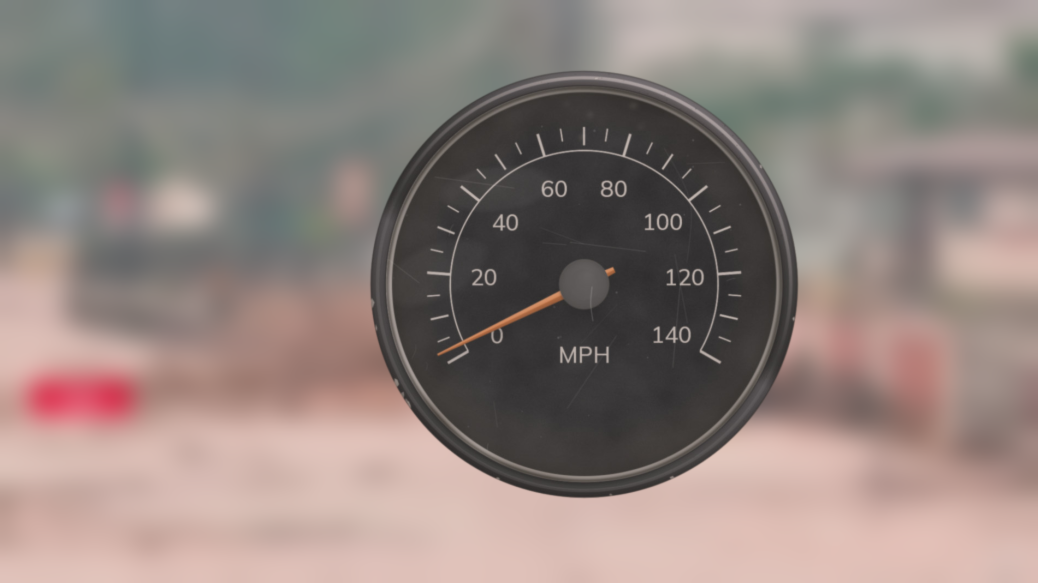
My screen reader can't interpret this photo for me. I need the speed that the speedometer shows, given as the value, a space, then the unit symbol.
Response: 2.5 mph
